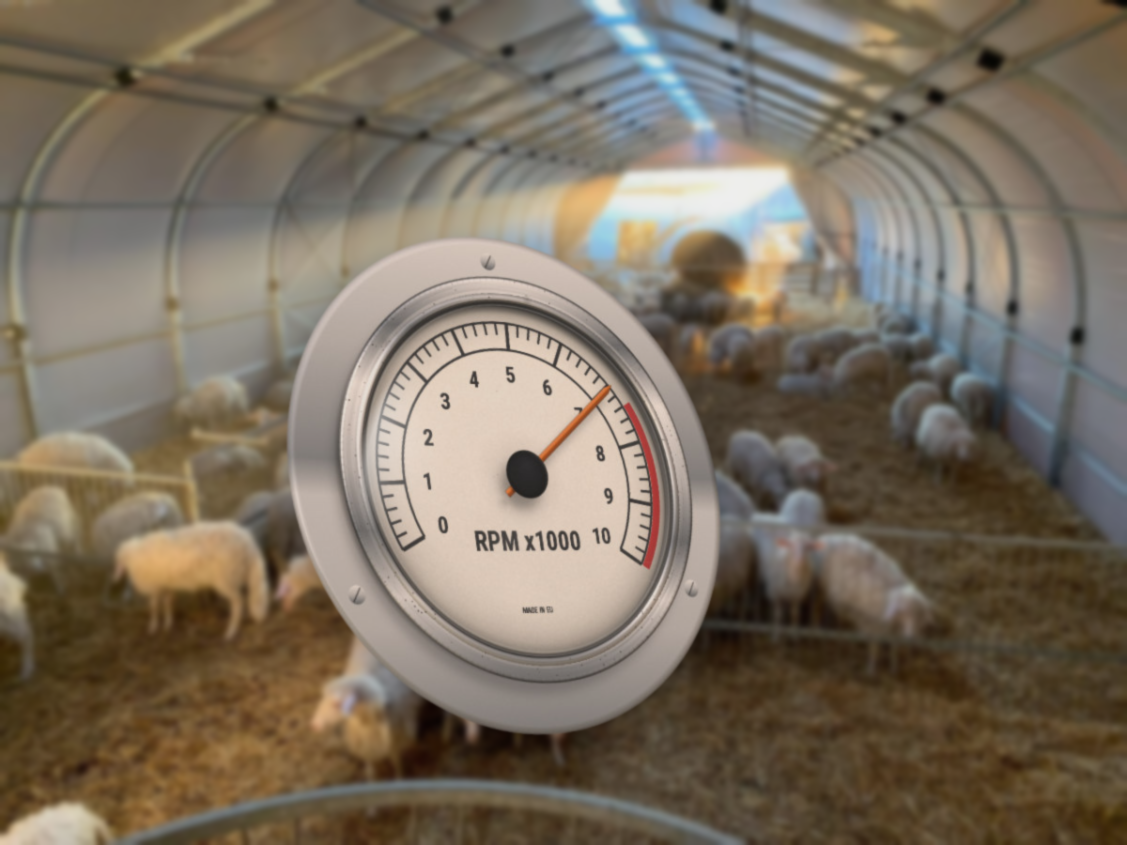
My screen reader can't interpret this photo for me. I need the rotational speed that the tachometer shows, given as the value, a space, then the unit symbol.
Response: 7000 rpm
